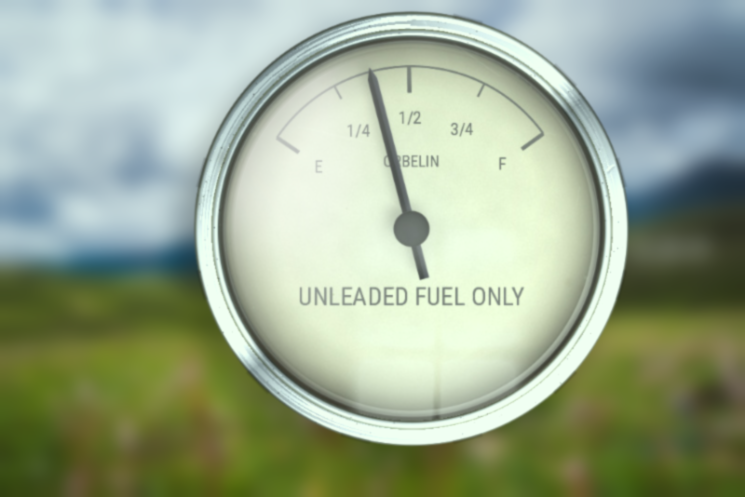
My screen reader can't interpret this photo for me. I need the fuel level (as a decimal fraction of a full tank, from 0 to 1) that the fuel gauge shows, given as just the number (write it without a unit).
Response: 0.375
